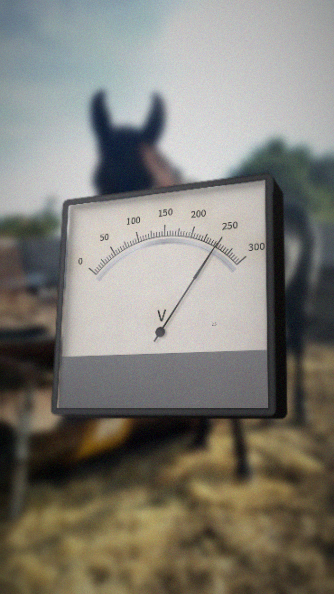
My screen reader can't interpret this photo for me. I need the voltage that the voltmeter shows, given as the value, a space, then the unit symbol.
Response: 250 V
